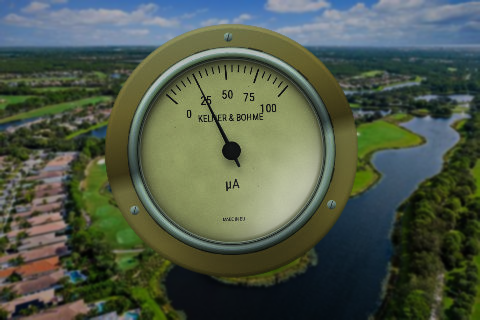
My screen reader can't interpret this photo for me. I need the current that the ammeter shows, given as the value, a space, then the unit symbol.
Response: 25 µA
